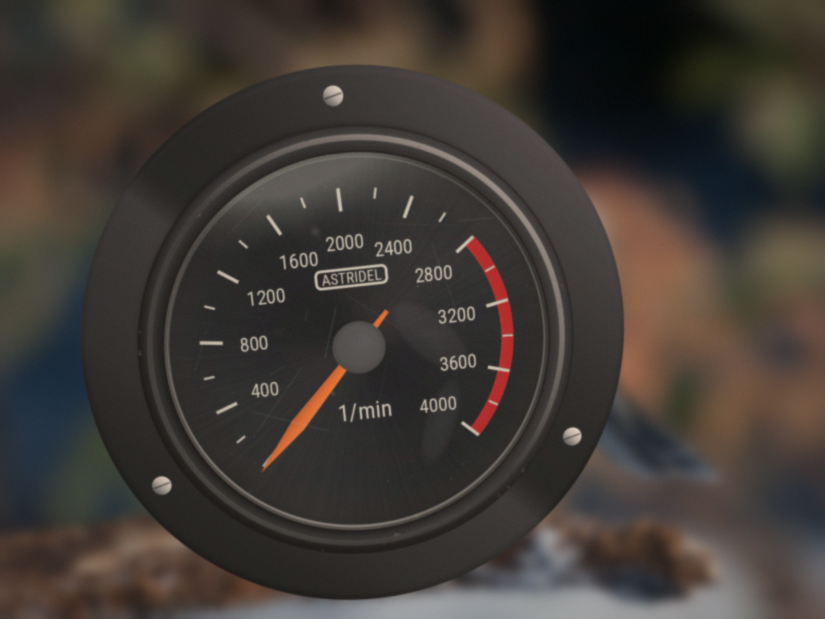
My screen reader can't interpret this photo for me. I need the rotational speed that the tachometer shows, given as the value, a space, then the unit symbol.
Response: 0 rpm
